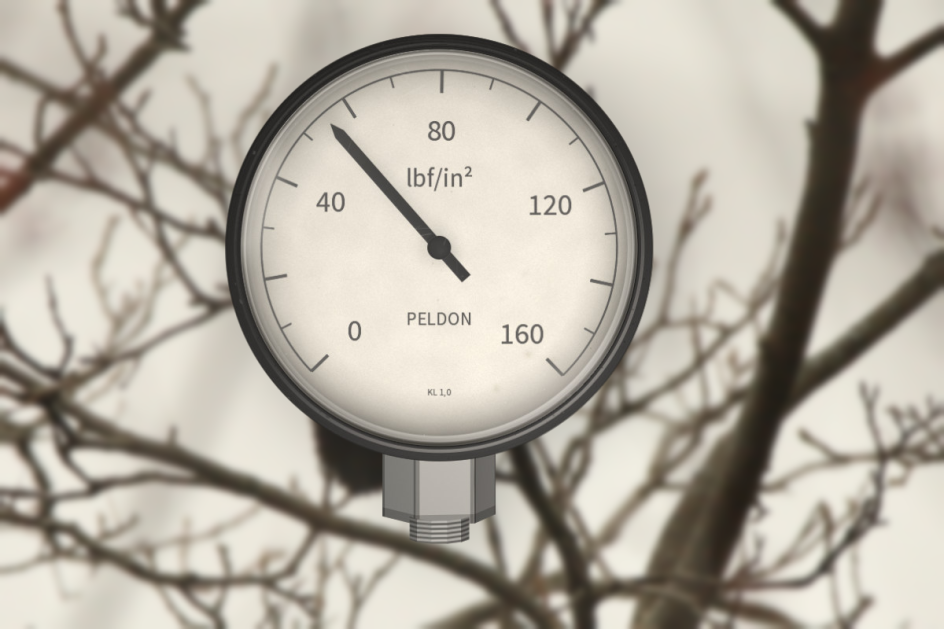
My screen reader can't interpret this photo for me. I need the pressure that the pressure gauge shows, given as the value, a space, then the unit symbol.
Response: 55 psi
